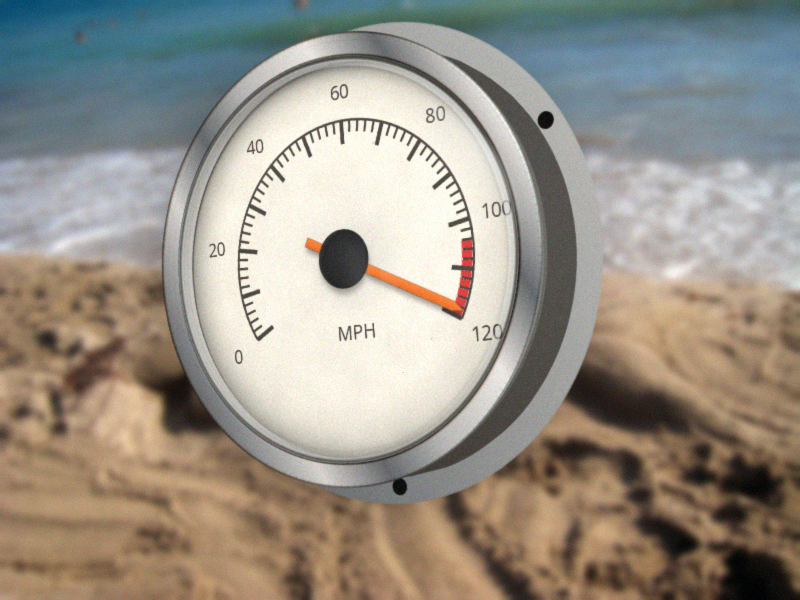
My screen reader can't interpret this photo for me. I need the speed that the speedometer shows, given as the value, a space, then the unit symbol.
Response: 118 mph
